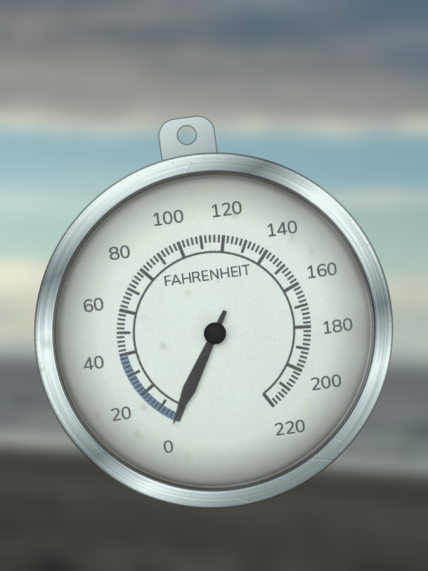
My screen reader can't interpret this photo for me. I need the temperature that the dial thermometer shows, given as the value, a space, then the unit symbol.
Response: 2 °F
